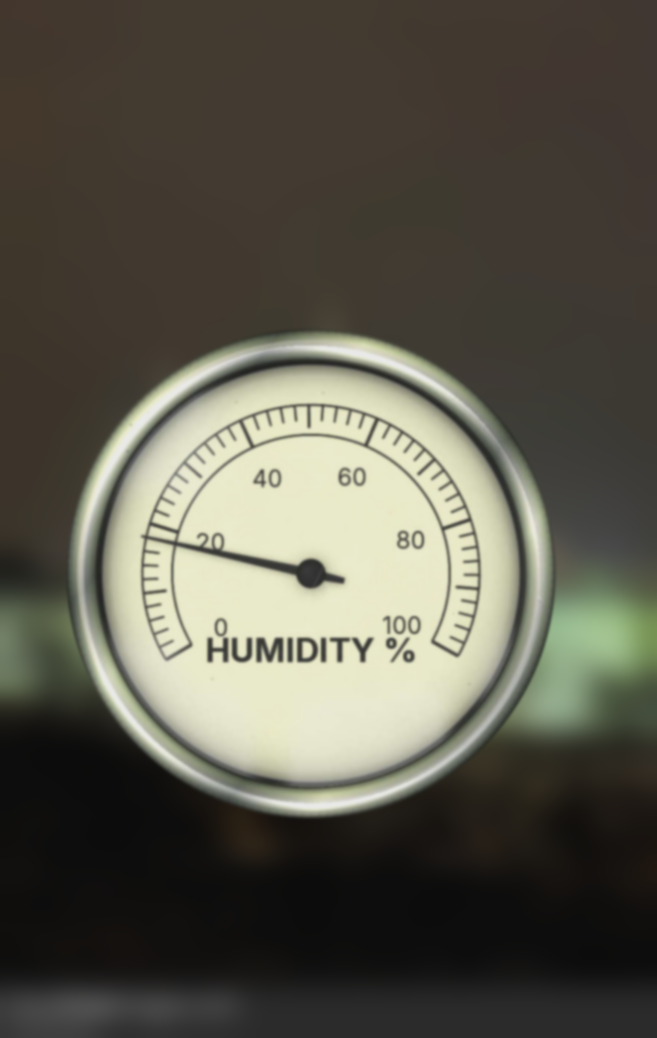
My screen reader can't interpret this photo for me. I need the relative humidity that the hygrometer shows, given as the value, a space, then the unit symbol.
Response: 18 %
